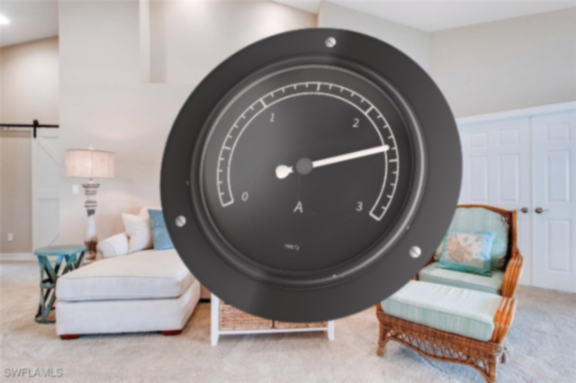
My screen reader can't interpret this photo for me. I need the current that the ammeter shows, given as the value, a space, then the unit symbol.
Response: 2.4 A
